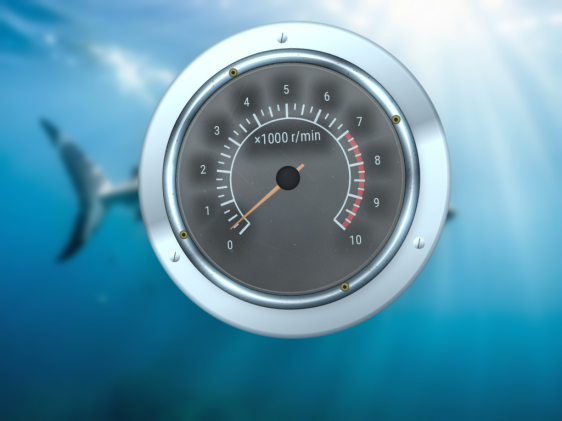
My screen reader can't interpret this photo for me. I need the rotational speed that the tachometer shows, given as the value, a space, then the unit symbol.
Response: 250 rpm
